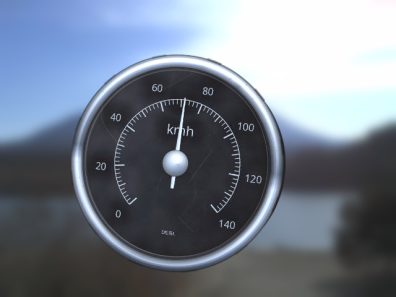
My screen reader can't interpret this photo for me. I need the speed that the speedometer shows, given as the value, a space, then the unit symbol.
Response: 72 km/h
